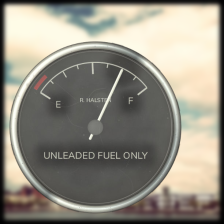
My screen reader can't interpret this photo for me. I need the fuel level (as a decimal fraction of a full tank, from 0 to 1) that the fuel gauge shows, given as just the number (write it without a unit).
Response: 0.75
